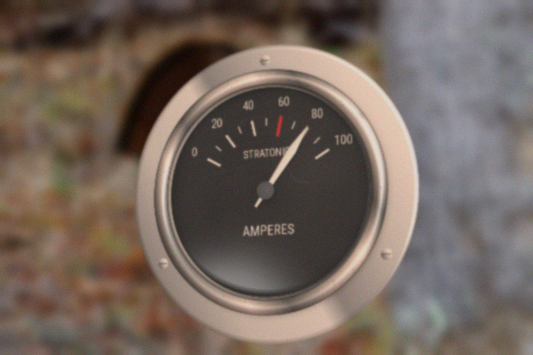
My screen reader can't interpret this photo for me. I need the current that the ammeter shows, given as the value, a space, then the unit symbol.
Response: 80 A
